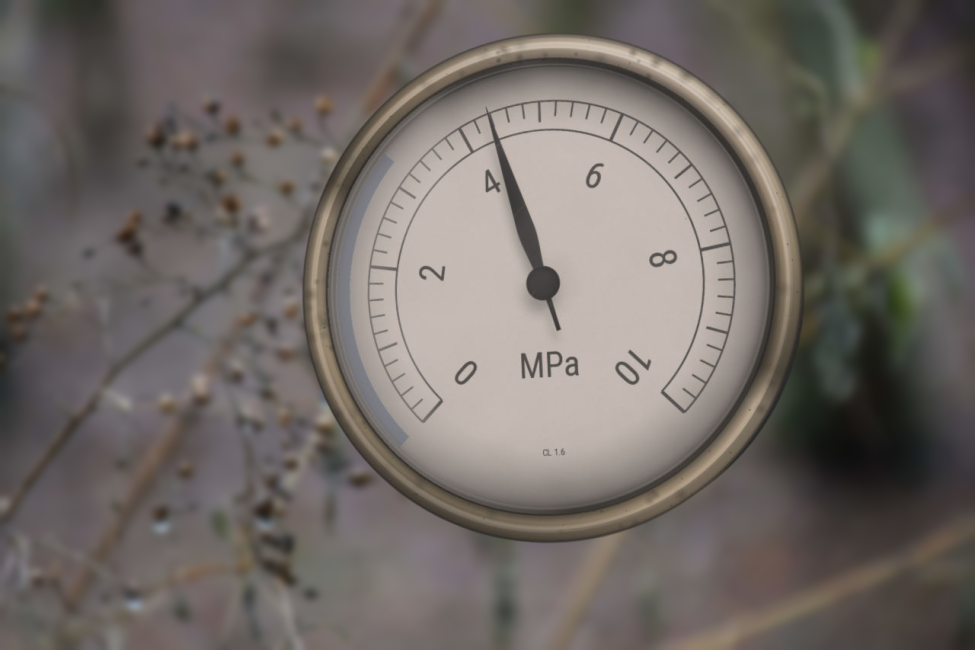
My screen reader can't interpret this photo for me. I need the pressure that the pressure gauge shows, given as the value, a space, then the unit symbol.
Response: 4.4 MPa
